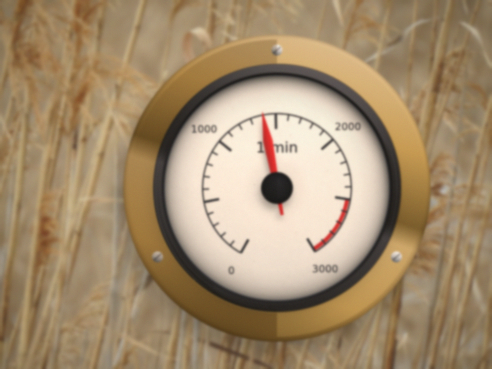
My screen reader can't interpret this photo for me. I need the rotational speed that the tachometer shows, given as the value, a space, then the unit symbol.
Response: 1400 rpm
